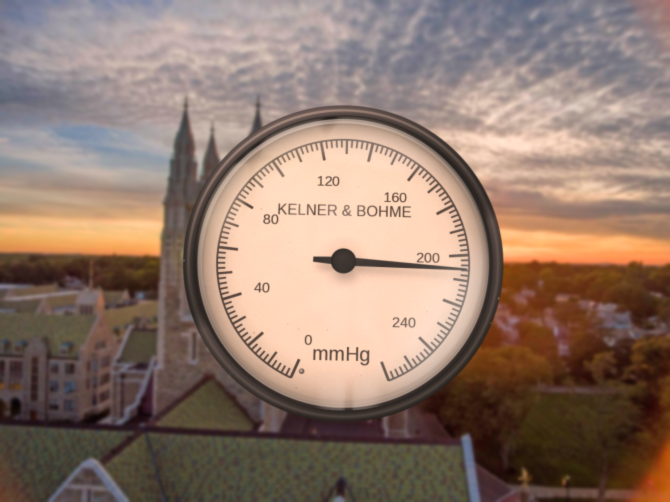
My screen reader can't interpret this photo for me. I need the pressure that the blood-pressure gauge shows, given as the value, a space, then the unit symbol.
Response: 206 mmHg
